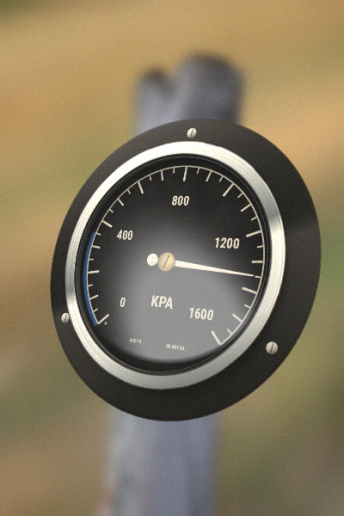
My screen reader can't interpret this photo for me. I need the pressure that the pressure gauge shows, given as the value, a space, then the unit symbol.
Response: 1350 kPa
